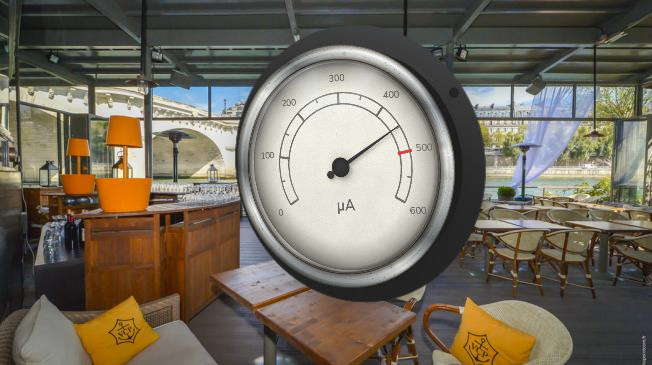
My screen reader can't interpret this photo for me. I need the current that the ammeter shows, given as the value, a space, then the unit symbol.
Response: 450 µA
